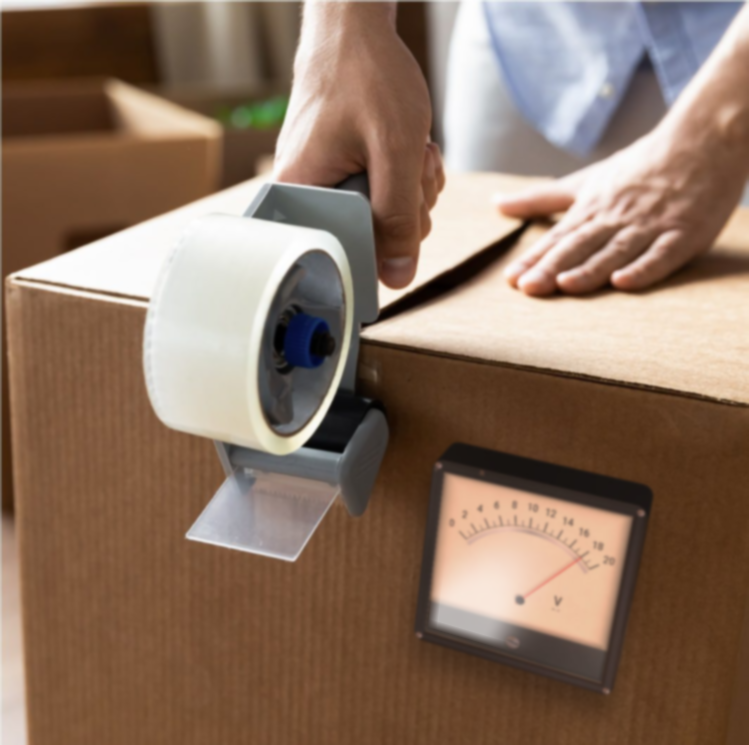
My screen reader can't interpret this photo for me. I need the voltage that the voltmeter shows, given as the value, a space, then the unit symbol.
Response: 18 V
